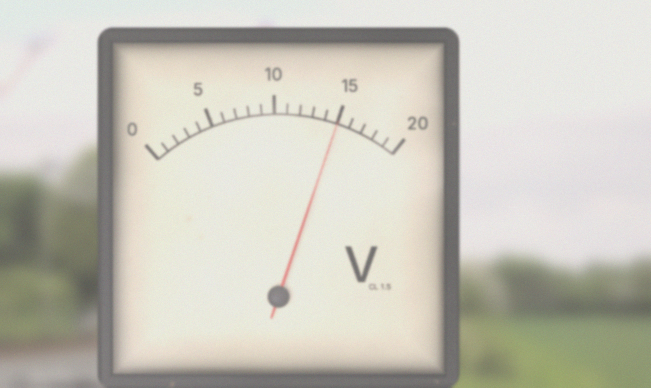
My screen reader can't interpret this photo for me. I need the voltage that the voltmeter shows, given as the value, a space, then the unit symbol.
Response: 15 V
